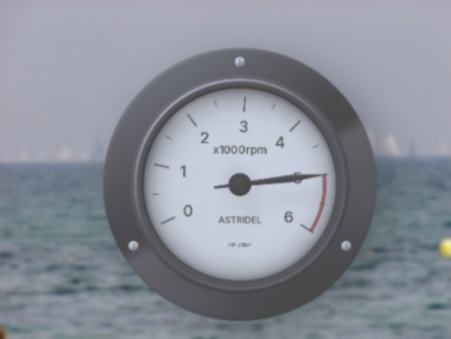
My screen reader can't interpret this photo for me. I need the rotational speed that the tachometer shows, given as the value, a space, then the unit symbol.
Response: 5000 rpm
